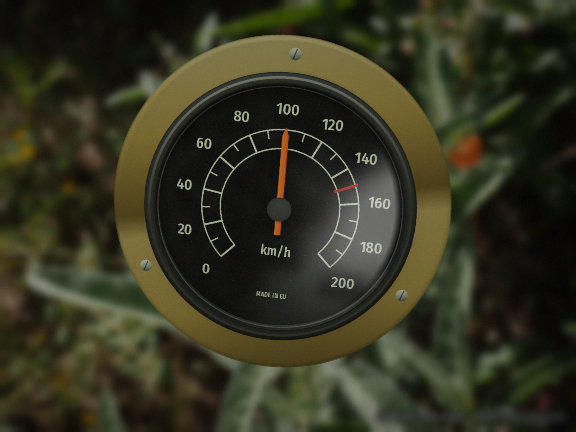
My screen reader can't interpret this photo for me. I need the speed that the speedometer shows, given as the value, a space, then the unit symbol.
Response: 100 km/h
